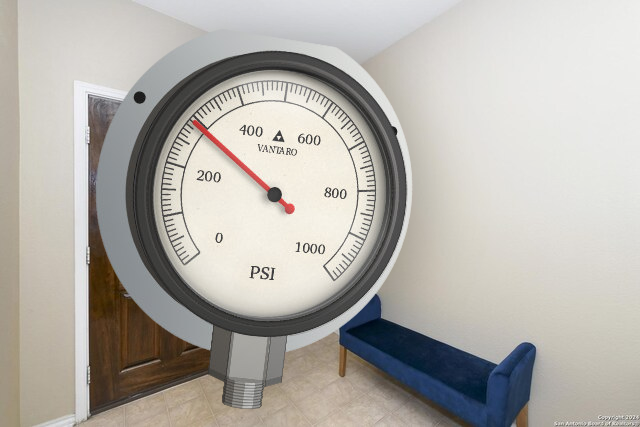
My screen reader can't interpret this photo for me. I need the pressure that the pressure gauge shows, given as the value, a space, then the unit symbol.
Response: 290 psi
